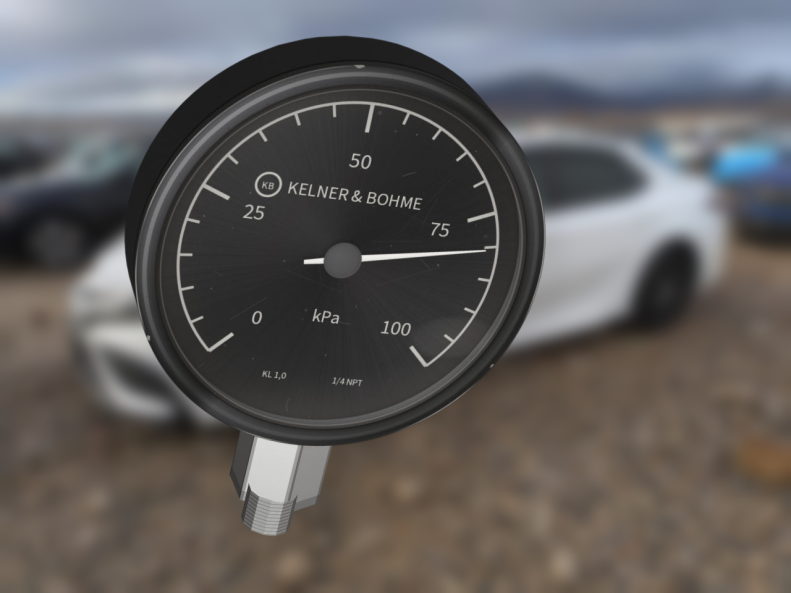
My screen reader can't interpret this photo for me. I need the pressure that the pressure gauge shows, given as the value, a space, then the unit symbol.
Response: 80 kPa
